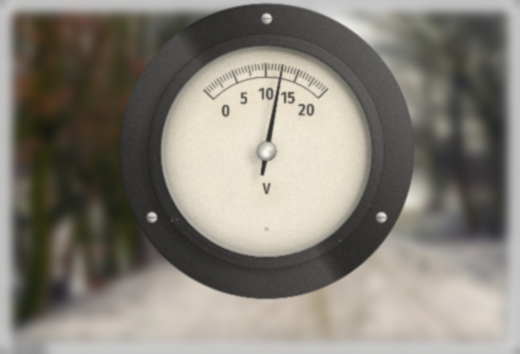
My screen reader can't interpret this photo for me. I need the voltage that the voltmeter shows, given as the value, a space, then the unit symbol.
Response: 12.5 V
